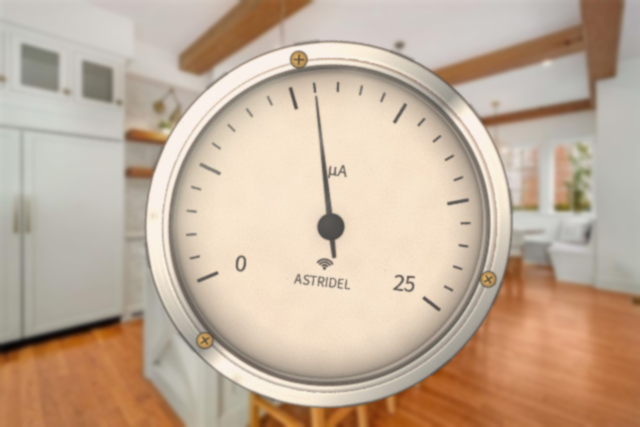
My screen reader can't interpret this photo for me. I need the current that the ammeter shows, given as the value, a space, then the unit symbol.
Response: 11 µA
